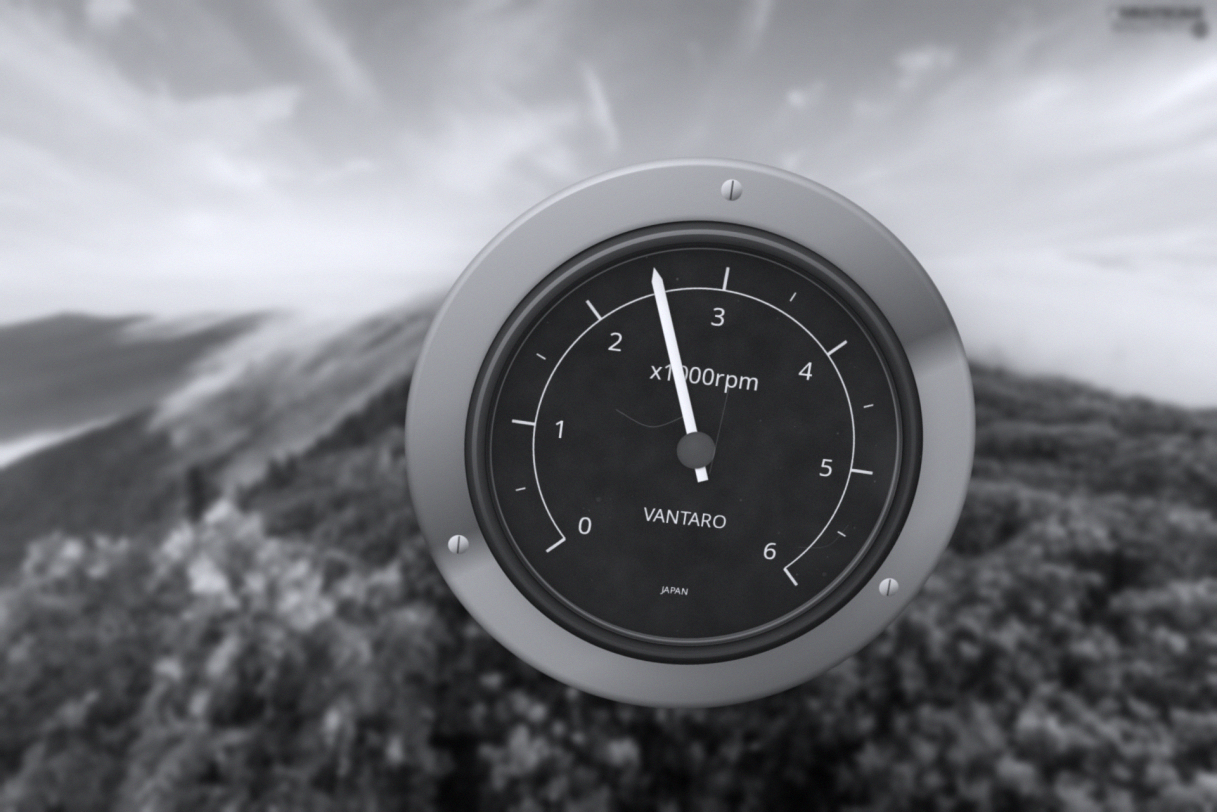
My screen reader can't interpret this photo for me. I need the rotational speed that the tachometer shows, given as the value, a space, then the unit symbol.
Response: 2500 rpm
